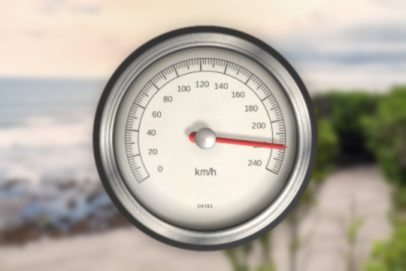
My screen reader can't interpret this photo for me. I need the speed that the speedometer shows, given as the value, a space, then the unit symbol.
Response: 220 km/h
